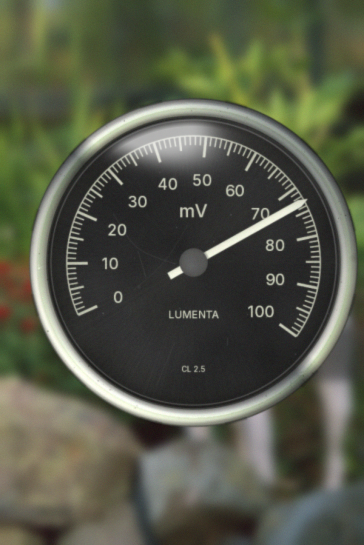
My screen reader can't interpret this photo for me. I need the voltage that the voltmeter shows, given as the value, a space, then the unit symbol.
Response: 73 mV
